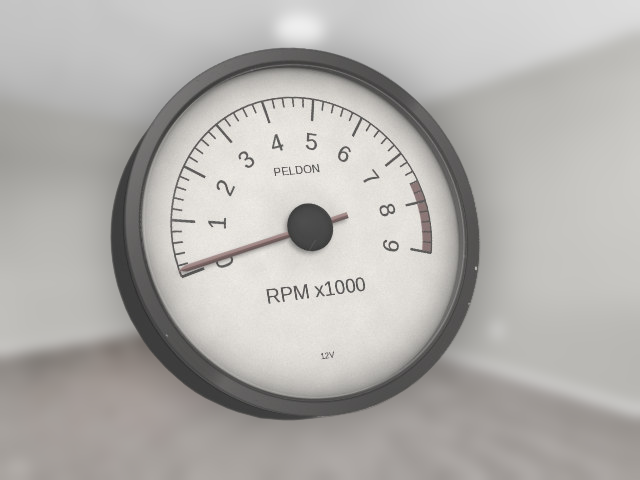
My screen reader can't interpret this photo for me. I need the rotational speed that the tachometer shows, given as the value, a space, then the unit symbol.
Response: 100 rpm
